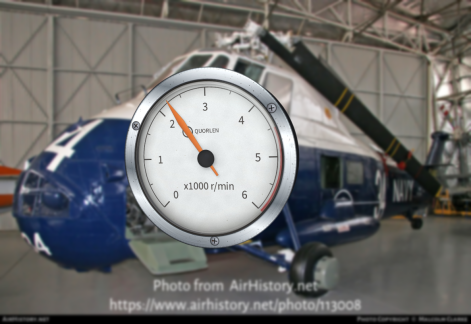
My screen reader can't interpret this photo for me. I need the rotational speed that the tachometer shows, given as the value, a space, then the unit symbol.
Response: 2250 rpm
